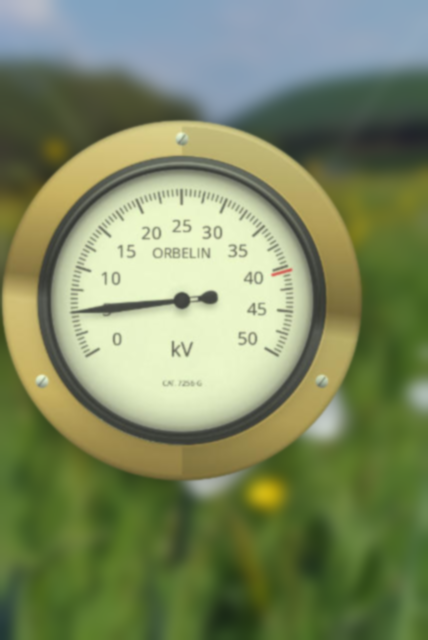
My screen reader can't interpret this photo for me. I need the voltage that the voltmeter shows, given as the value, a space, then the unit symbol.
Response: 5 kV
